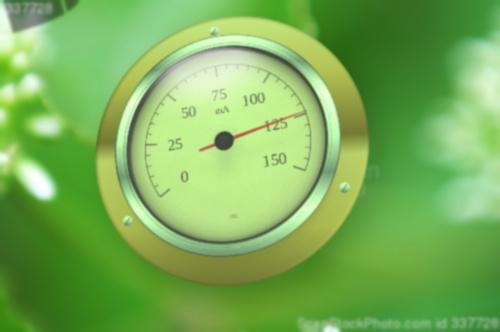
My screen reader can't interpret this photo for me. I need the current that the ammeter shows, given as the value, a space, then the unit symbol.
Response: 125 mA
